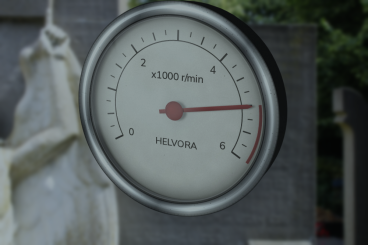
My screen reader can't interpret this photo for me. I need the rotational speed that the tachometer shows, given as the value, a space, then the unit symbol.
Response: 5000 rpm
